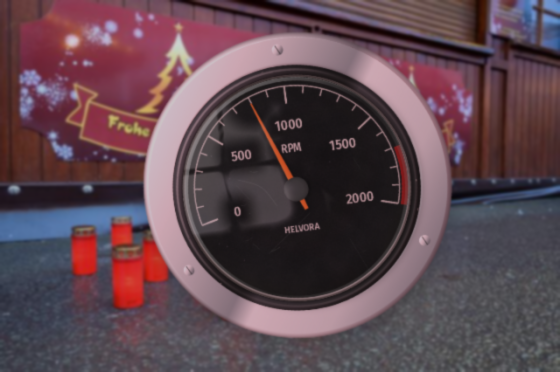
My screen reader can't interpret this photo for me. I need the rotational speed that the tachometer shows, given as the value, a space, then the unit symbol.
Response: 800 rpm
